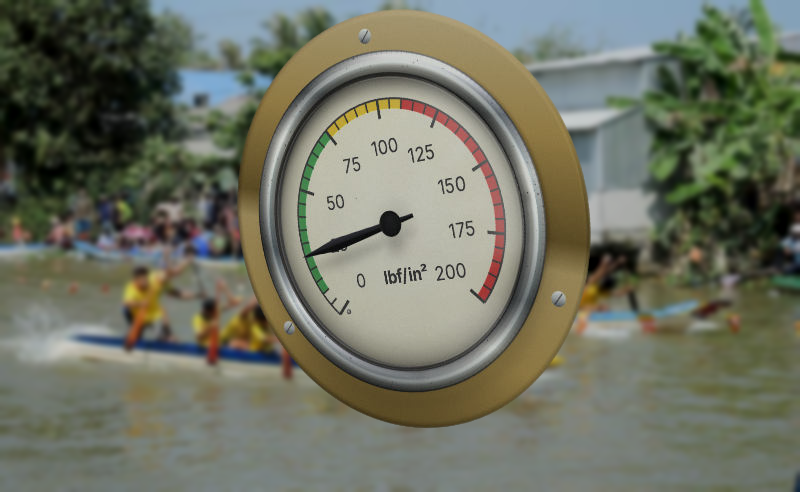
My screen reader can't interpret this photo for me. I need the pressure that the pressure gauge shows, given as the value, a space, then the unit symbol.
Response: 25 psi
